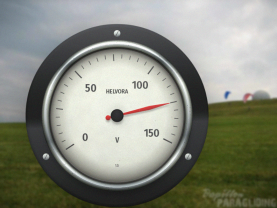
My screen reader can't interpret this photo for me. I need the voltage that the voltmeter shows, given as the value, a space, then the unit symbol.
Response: 125 V
